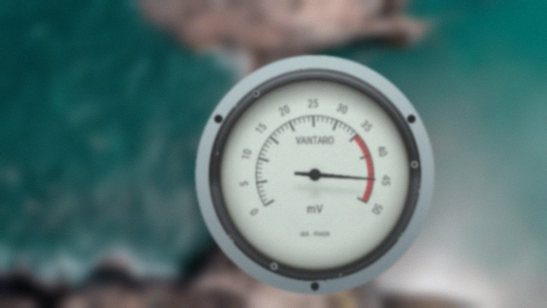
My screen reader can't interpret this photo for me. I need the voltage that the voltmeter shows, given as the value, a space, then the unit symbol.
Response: 45 mV
